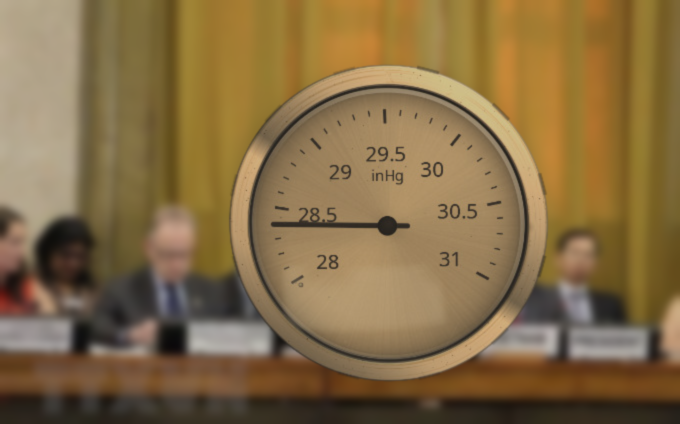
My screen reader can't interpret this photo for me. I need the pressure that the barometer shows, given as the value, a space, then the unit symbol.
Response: 28.4 inHg
